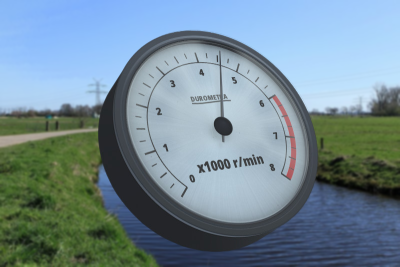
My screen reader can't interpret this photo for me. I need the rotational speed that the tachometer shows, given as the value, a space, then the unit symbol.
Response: 4500 rpm
